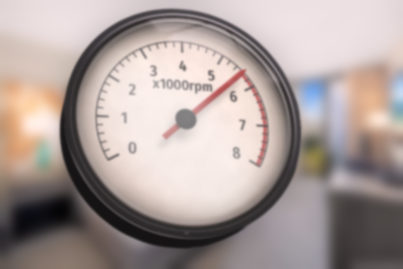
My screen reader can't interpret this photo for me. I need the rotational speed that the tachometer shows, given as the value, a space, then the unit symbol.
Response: 5600 rpm
